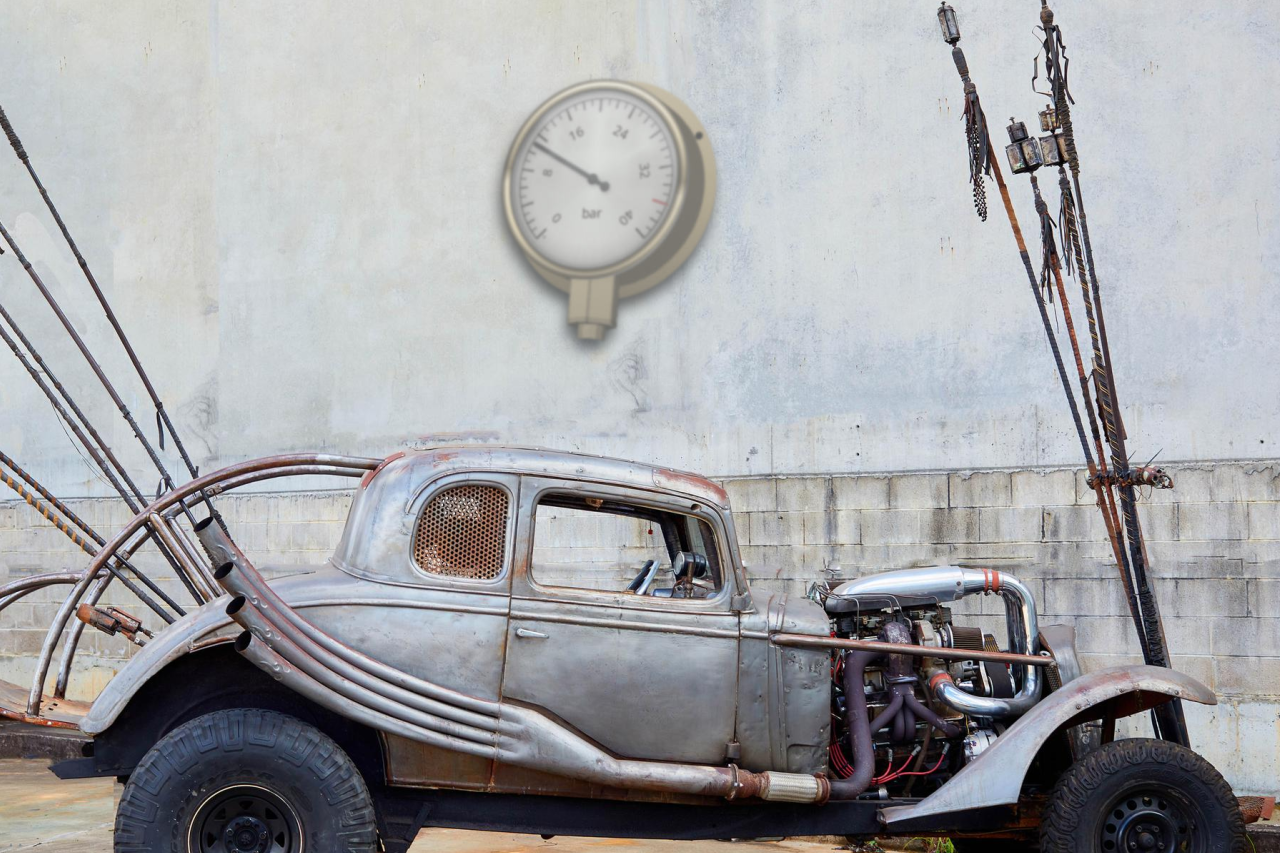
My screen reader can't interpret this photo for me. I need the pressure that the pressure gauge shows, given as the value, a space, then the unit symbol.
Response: 11 bar
